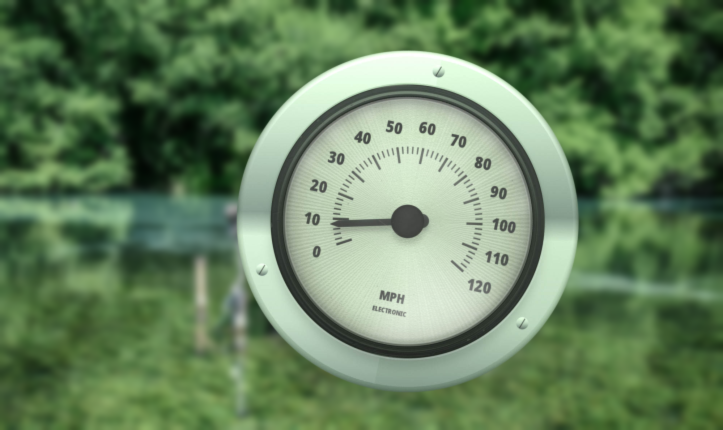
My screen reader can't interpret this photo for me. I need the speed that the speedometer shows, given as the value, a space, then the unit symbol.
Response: 8 mph
